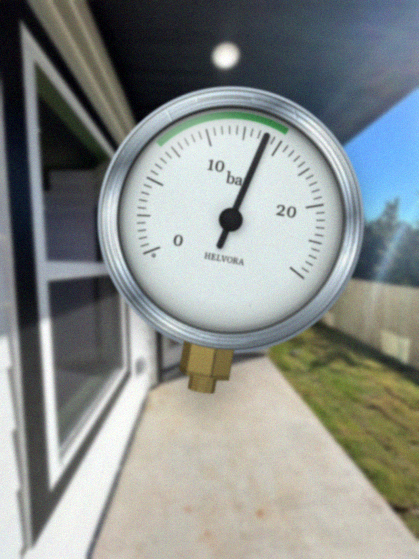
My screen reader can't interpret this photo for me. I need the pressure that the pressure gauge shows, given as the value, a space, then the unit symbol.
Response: 14 bar
